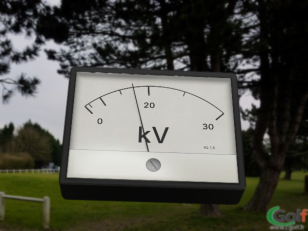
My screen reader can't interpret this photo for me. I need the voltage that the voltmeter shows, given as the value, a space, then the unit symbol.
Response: 17.5 kV
